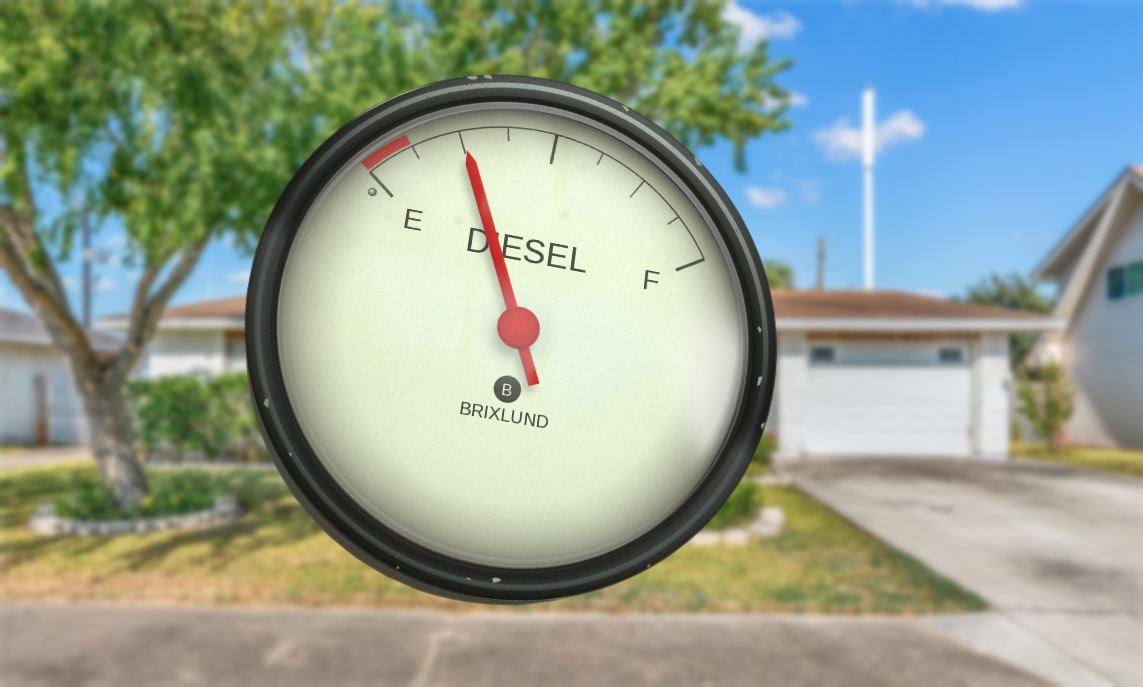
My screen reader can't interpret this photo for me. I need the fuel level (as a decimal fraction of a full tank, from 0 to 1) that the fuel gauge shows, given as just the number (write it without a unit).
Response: 0.25
